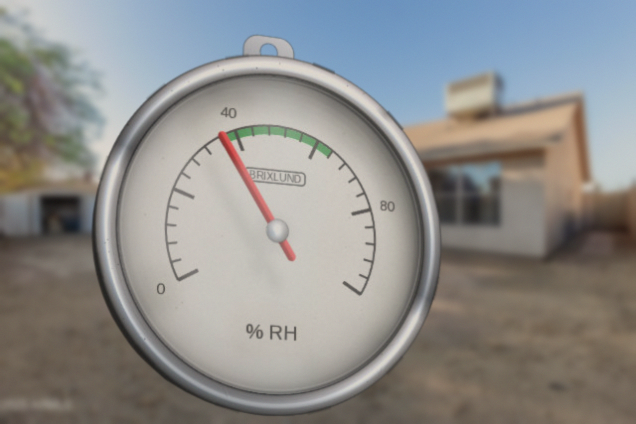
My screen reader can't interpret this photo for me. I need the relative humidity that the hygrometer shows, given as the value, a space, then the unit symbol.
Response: 36 %
